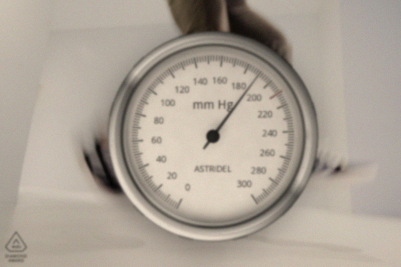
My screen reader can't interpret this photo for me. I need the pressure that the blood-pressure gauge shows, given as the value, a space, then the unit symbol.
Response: 190 mmHg
